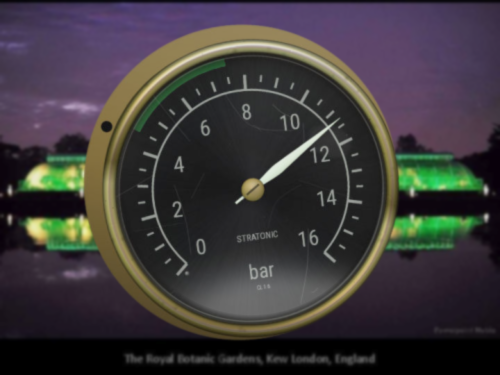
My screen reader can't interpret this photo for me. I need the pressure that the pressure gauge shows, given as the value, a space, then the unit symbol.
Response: 11.25 bar
